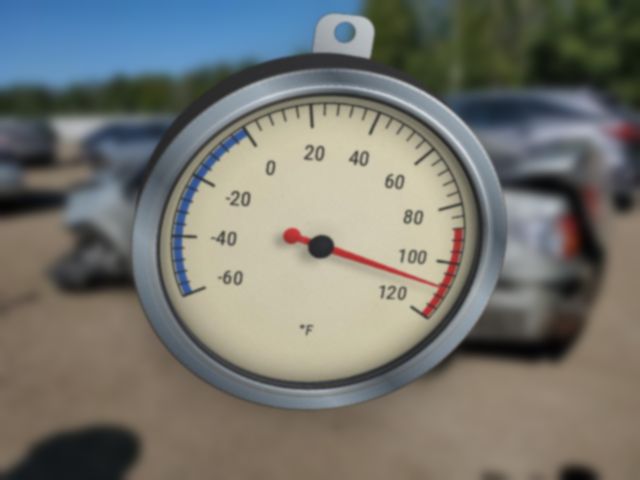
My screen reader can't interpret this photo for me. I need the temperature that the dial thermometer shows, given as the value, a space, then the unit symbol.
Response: 108 °F
